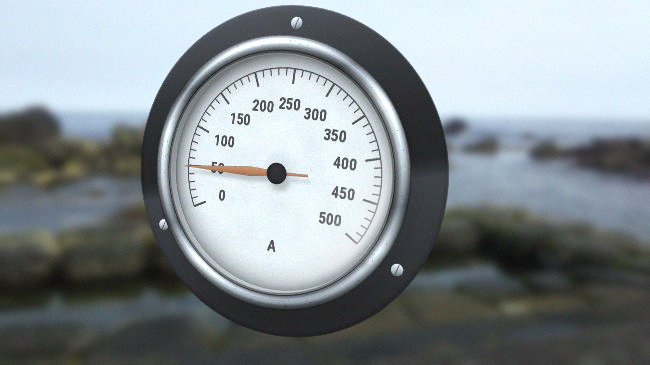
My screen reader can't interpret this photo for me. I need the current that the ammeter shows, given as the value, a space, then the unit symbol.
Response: 50 A
